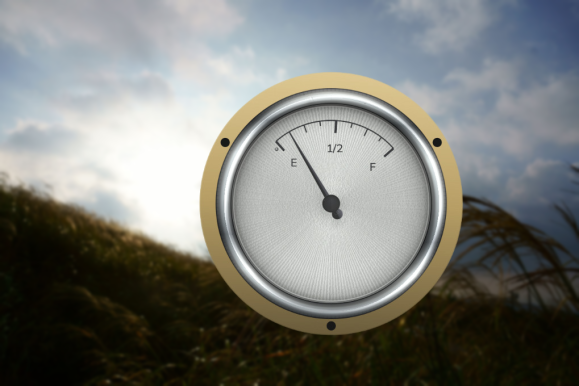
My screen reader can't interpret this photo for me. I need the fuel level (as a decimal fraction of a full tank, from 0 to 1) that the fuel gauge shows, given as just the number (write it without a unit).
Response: 0.125
